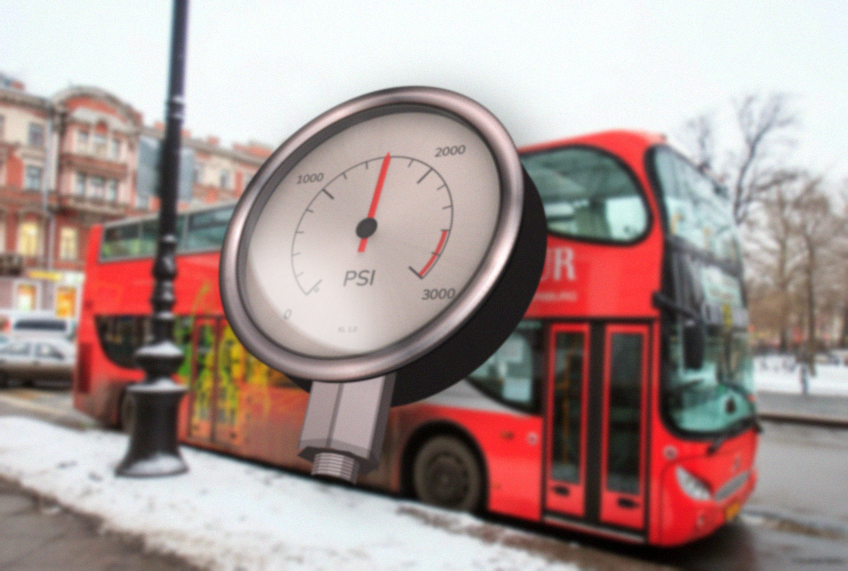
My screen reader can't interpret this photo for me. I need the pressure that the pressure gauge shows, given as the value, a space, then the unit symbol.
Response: 1600 psi
